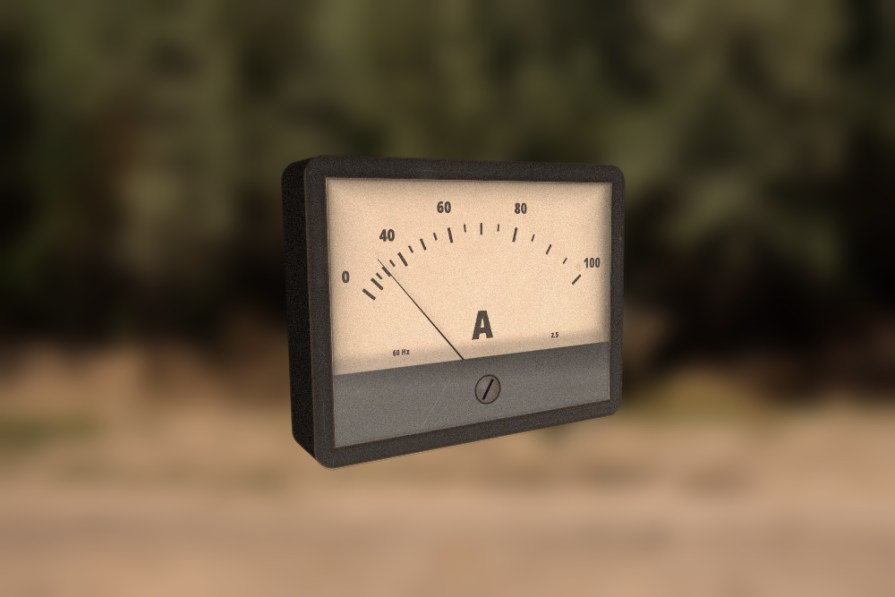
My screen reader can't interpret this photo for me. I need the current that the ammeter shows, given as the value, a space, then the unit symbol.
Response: 30 A
